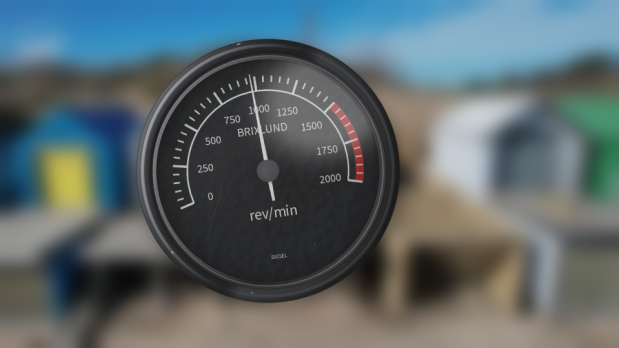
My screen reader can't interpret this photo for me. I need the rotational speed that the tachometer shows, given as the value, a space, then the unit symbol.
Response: 975 rpm
